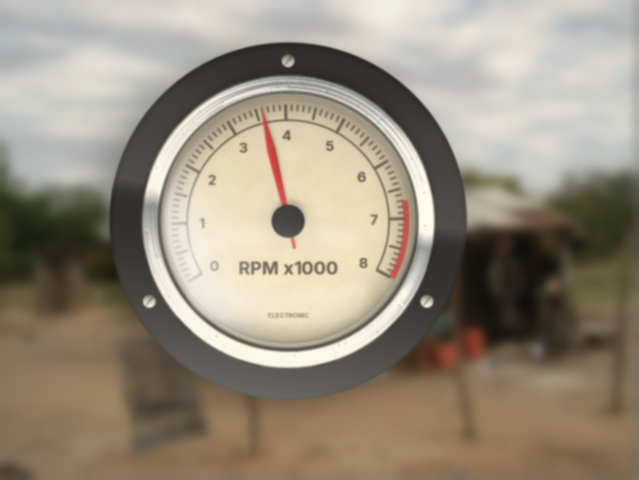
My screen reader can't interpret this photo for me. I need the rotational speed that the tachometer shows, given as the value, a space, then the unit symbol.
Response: 3600 rpm
